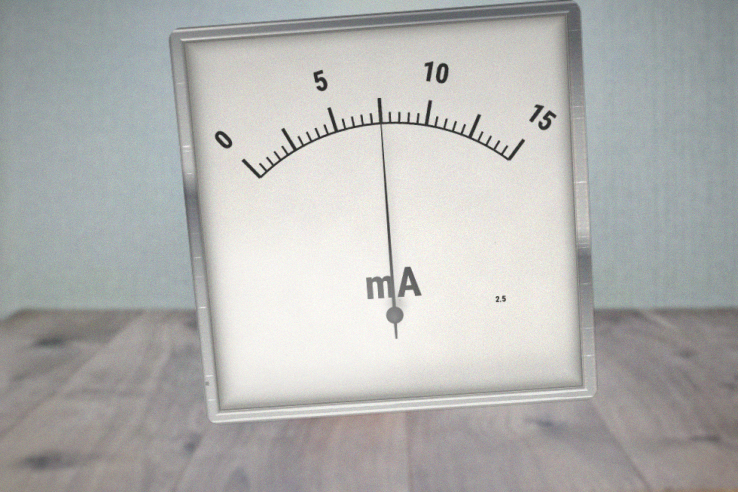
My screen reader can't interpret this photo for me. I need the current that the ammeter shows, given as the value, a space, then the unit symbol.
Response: 7.5 mA
